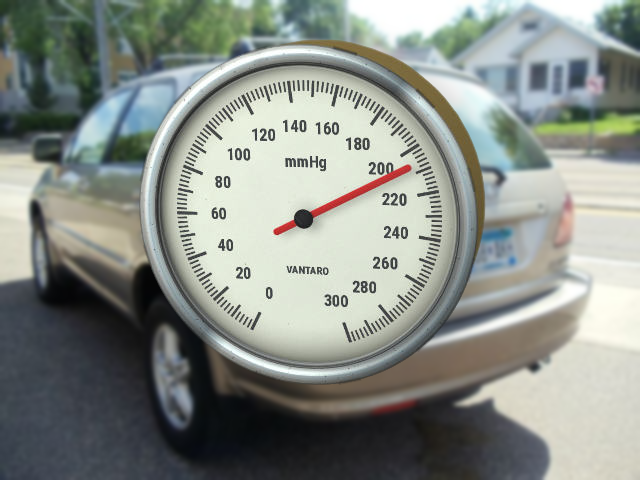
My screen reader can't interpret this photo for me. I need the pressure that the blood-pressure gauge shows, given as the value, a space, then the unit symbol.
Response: 206 mmHg
